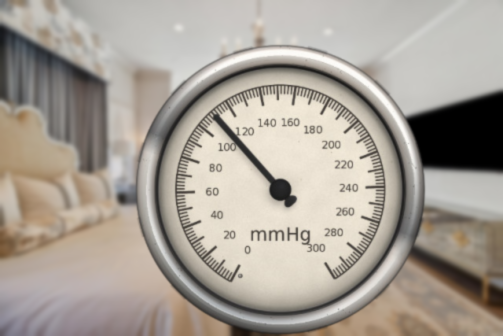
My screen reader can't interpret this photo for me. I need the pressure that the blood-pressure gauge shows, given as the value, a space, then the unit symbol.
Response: 110 mmHg
